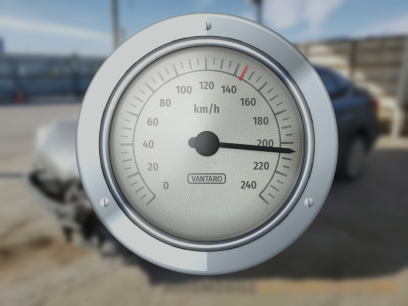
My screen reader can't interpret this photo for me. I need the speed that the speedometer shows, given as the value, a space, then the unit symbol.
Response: 205 km/h
